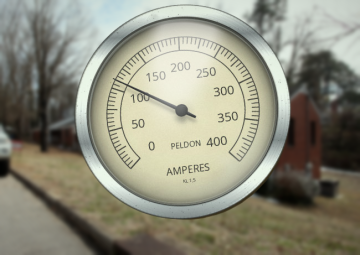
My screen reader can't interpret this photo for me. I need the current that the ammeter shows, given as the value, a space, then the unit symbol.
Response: 110 A
